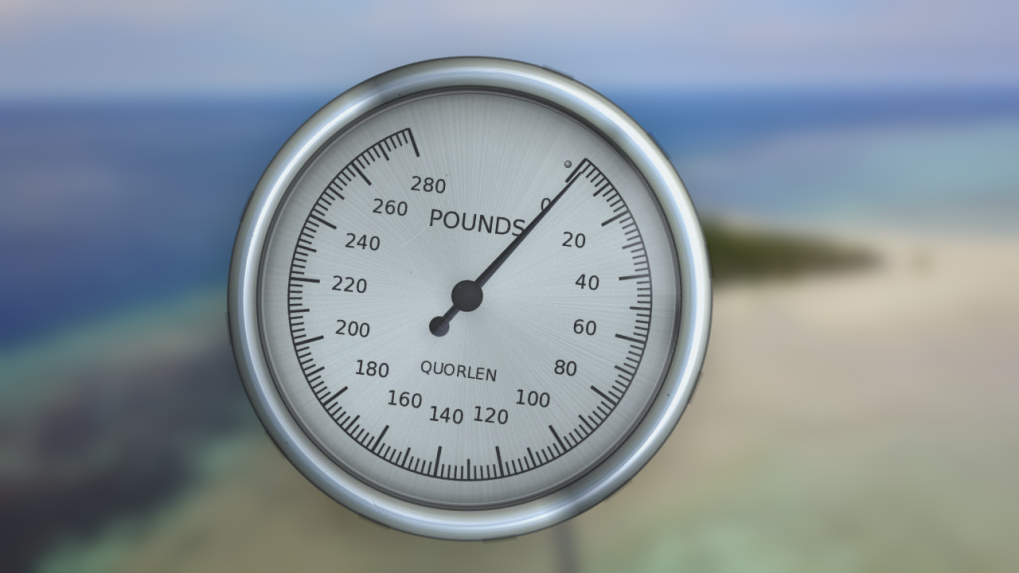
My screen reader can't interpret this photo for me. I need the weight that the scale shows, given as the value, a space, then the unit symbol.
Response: 2 lb
